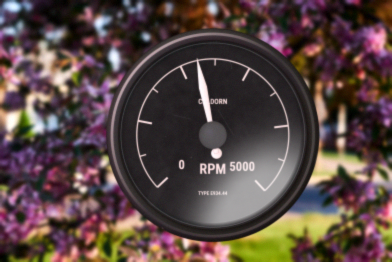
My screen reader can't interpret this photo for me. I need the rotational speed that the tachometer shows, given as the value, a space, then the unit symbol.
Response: 2250 rpm
